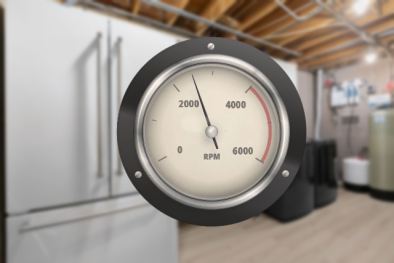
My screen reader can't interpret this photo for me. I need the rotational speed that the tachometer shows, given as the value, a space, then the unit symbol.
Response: 2500 rpm
